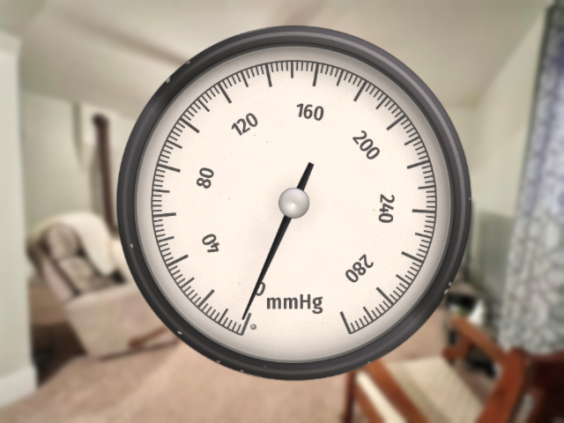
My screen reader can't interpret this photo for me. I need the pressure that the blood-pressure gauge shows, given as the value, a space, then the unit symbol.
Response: 2 mmHg
